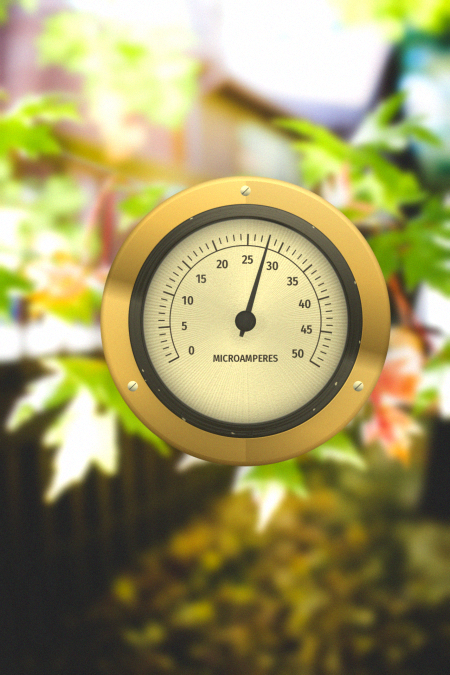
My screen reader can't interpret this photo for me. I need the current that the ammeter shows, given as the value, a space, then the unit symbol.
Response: 28 µA
